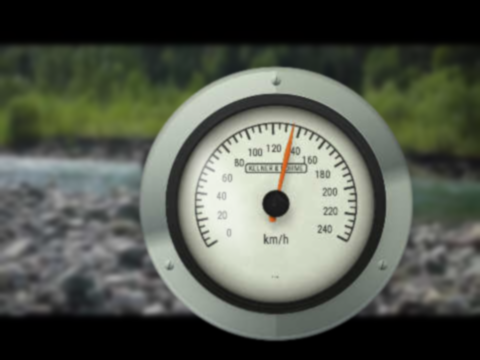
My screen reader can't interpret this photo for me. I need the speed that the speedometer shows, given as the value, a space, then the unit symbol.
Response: 135 km/h
